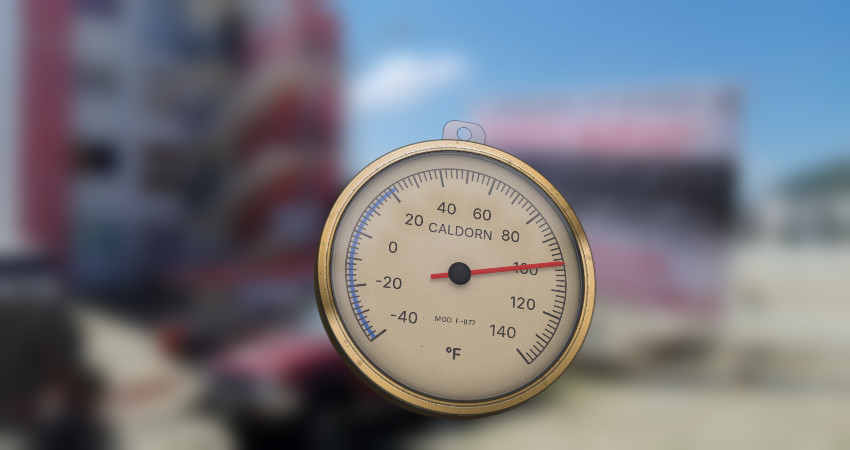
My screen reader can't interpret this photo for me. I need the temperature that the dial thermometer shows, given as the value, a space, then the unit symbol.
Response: 100 °F
